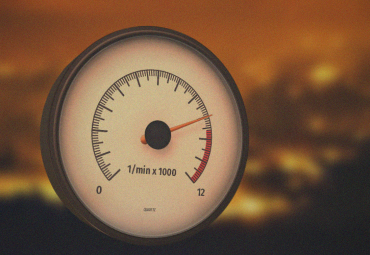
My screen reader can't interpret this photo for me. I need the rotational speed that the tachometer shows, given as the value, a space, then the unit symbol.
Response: 9000 rpm
